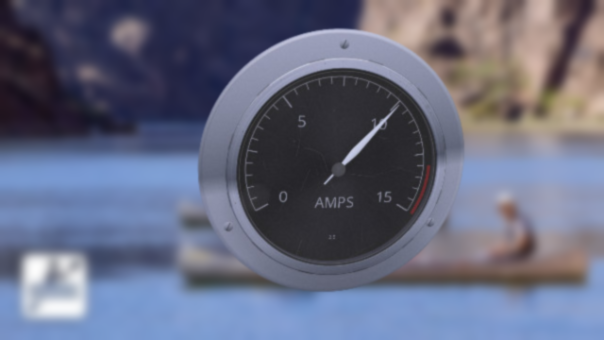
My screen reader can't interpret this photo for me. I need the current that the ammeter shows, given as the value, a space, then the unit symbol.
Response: 10 A
